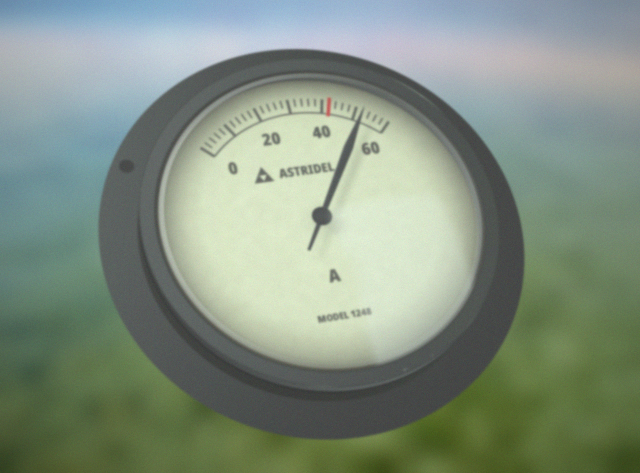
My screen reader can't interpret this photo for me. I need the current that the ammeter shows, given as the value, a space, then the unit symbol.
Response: 52 A
